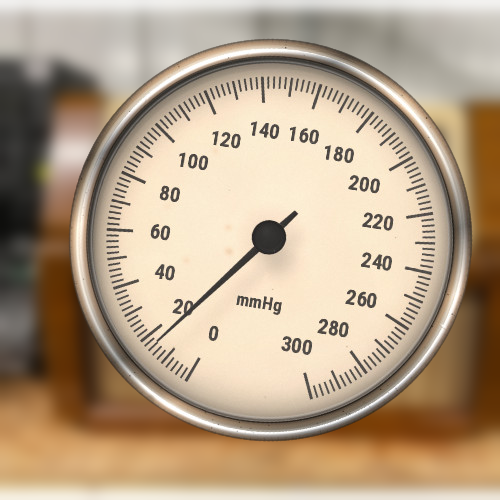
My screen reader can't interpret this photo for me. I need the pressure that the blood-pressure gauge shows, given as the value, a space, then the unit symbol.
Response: 16 mmHg
